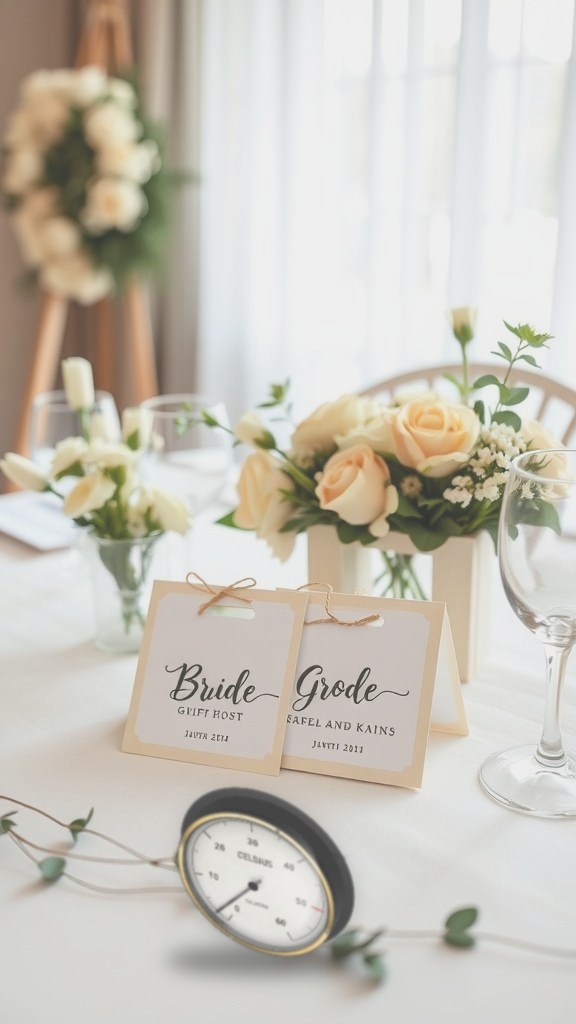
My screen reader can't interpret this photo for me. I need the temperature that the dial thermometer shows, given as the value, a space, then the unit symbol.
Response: 2.5 °C
